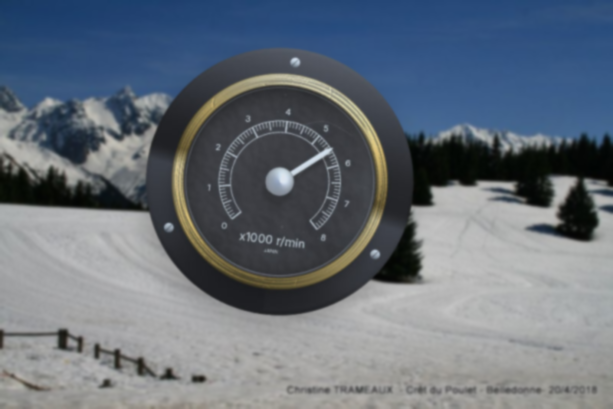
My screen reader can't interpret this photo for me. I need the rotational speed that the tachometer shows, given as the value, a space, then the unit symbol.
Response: 5500 rpm
